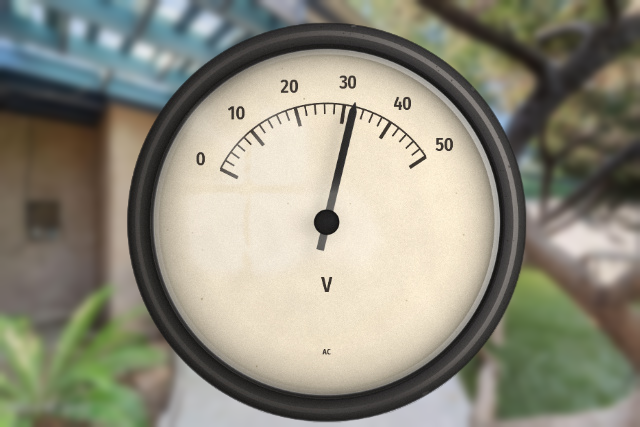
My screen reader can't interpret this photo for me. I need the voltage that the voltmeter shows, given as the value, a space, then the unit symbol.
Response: 32 V
